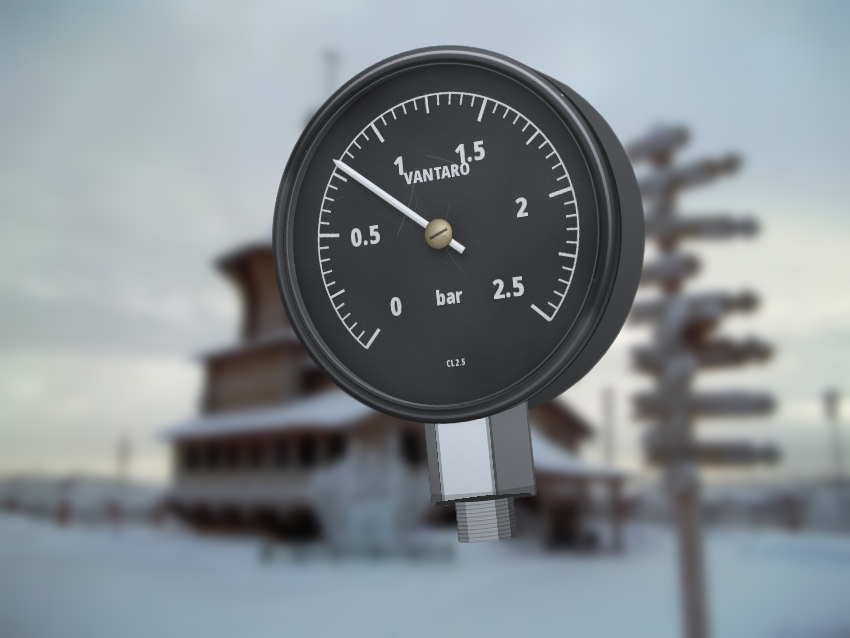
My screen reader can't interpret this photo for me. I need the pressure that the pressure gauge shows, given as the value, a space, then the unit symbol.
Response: 0.8 bar
